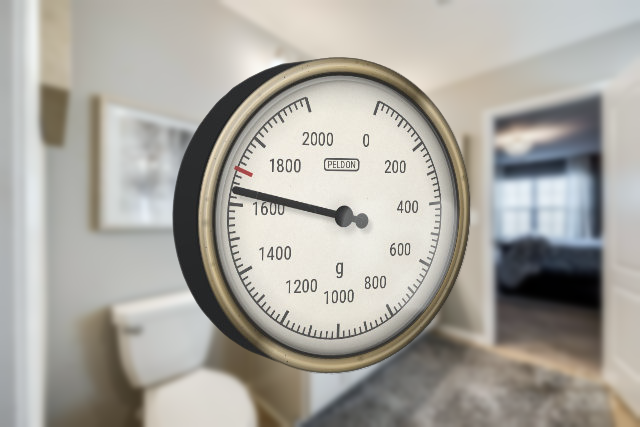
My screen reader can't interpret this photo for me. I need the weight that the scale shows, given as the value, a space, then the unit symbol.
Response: 1640 g
